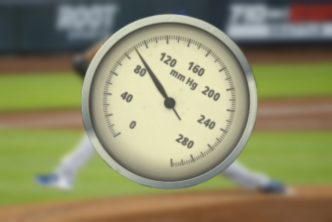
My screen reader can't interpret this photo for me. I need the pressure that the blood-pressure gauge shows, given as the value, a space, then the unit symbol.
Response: 90 mmHg
